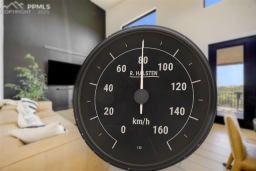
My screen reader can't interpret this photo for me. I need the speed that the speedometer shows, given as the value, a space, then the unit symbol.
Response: 80 km/h
